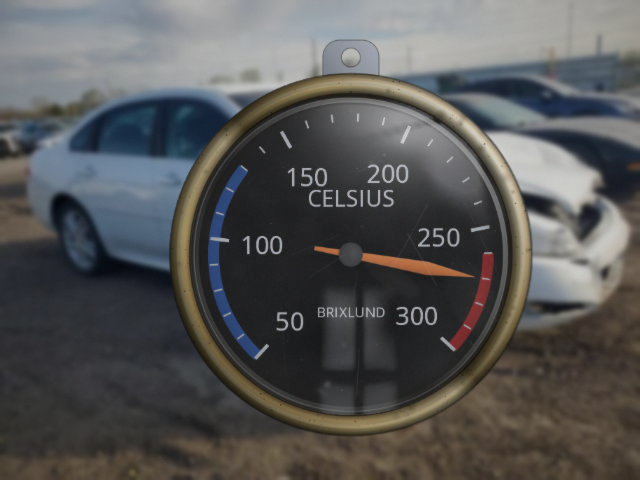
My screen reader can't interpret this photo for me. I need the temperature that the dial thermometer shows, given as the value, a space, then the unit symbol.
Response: 270 °C
